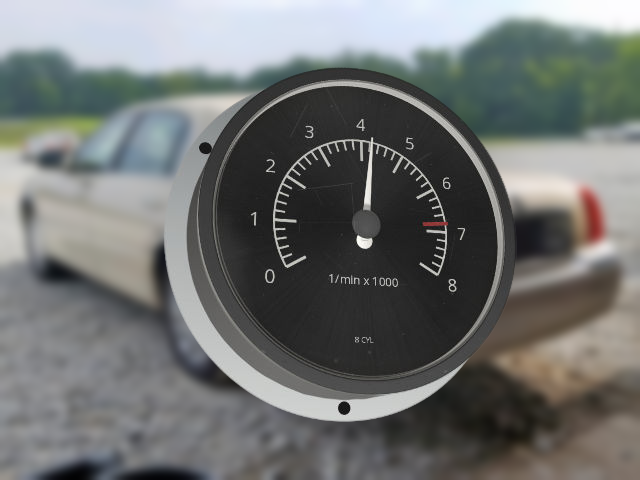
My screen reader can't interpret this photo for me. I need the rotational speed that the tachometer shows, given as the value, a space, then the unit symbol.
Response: 4200 rpm
